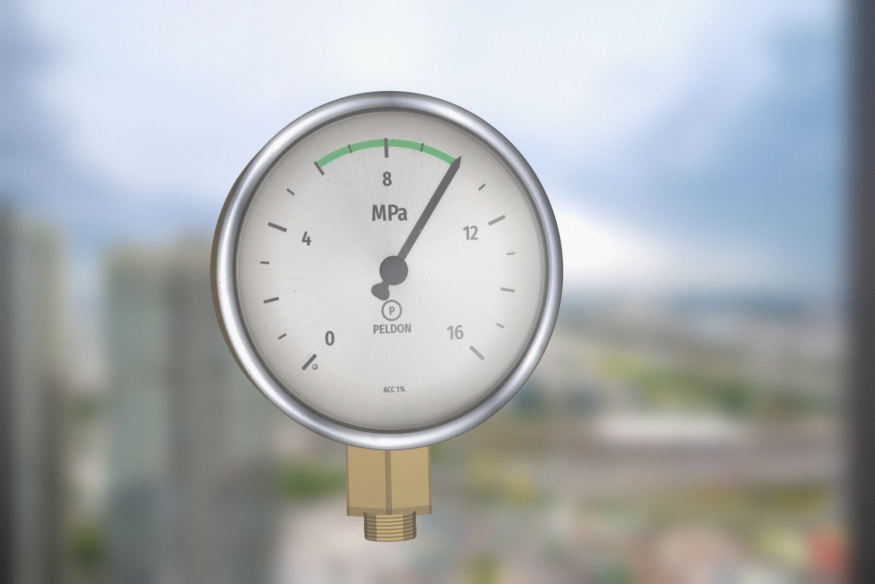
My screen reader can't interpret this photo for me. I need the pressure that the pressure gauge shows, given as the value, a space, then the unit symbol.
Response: 10 MPa
